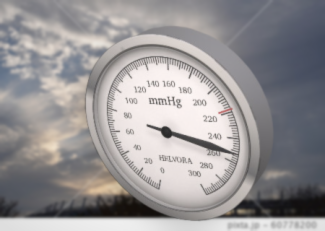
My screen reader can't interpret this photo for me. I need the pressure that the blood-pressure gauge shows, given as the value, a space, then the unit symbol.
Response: 250 mmHg
